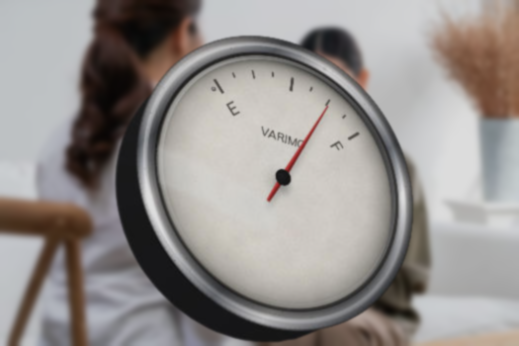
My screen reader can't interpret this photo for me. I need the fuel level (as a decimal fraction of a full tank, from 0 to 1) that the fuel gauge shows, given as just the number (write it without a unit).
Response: 0.75
